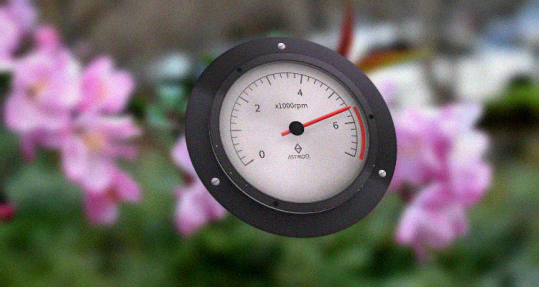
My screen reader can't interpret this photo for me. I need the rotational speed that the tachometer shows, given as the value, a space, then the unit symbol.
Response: 5600 rpm
